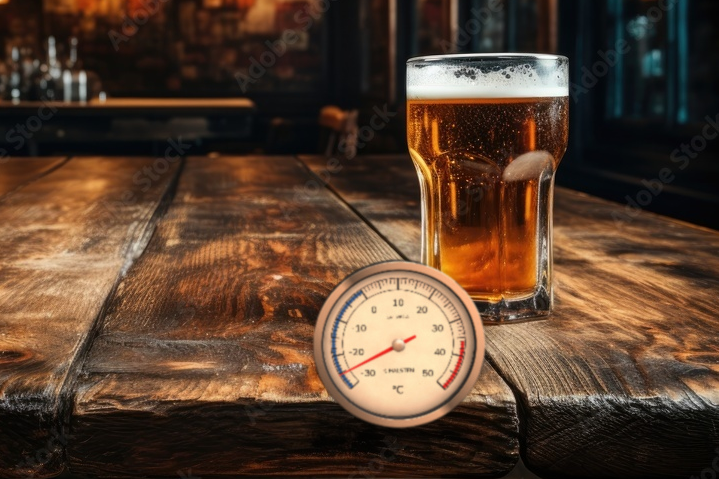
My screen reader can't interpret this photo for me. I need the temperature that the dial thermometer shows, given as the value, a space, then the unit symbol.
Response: -25 °C
